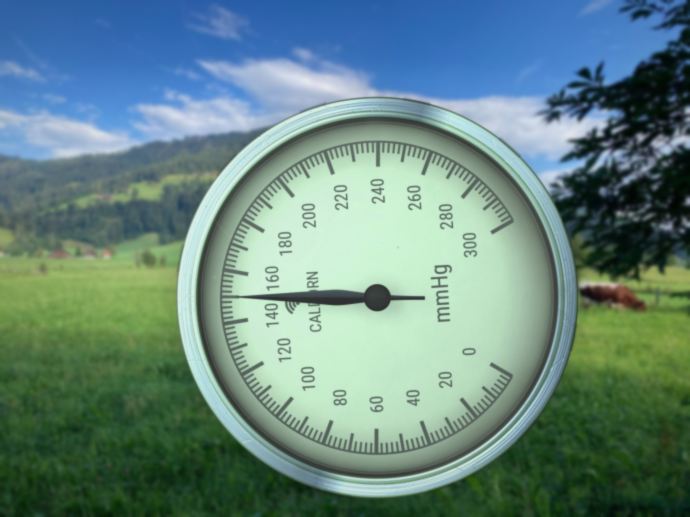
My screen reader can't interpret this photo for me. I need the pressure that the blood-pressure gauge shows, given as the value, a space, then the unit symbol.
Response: 150 mmHg
